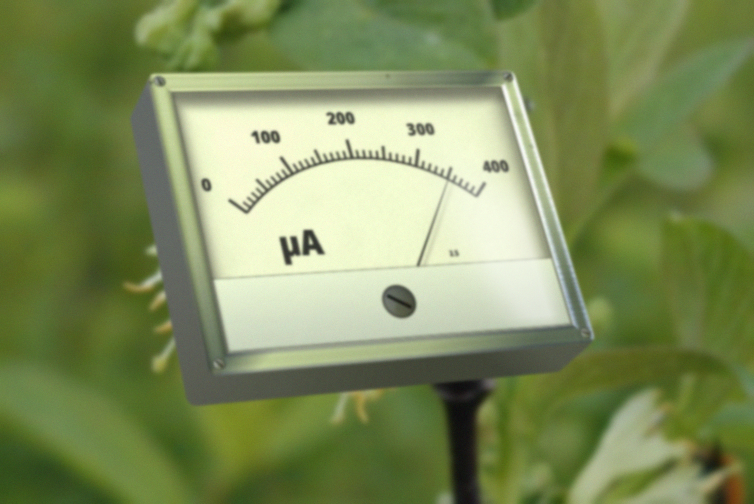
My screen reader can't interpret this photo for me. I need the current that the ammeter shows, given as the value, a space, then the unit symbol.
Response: 350 µA
